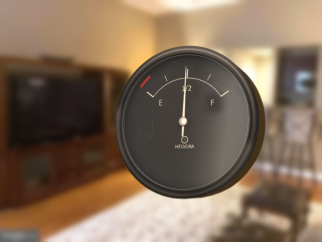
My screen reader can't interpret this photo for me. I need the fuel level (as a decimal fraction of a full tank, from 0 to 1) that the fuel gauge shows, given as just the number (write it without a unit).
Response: 0.5
